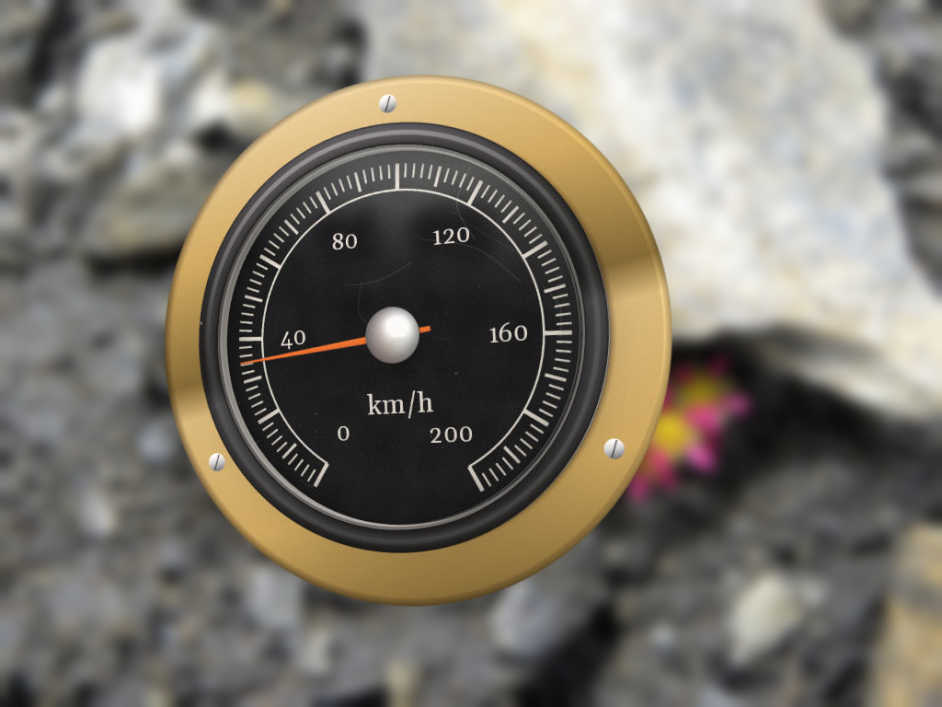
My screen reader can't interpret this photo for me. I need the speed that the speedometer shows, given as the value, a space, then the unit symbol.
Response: 34 km/h
